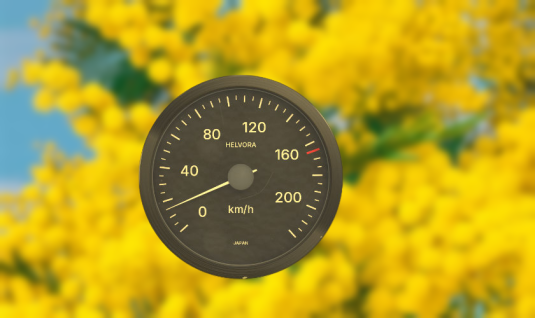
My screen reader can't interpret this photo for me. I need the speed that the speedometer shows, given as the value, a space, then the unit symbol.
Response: 15 km/h
